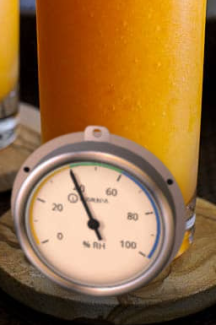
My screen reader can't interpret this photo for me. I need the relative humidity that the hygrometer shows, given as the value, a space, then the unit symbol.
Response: 40 %
